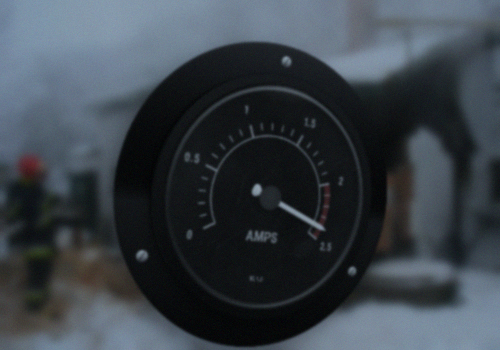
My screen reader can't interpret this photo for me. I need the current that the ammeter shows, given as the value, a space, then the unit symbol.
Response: 2.4 A
